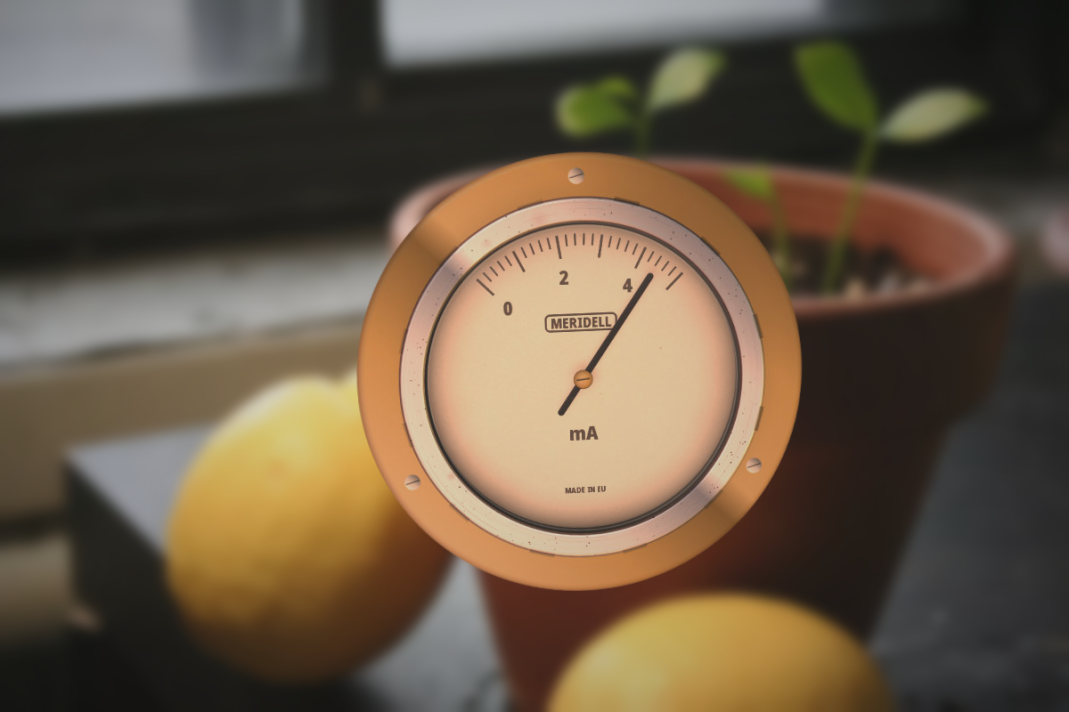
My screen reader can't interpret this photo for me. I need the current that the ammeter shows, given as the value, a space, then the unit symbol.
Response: 4.4 mA
